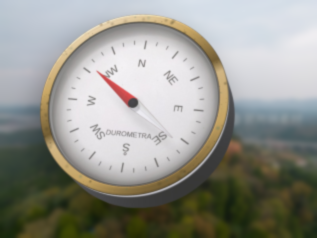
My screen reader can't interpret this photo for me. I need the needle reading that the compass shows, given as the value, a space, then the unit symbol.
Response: 305 °
